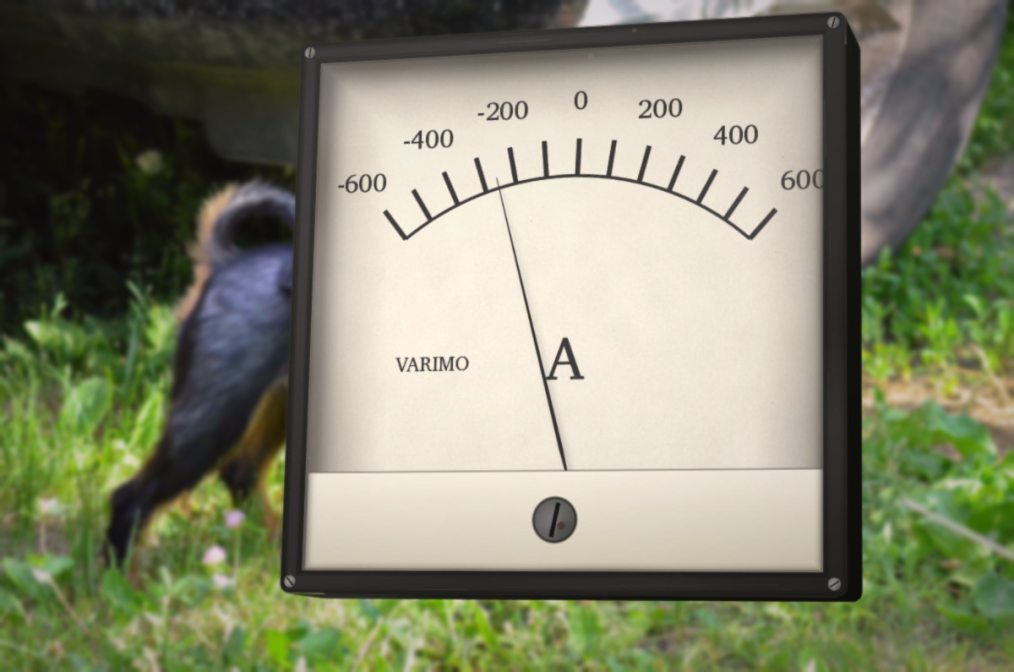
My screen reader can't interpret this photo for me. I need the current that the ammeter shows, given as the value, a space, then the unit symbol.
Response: -250 A
